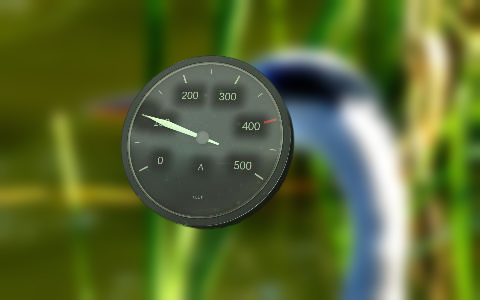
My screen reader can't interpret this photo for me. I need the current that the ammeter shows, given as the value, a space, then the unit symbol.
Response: 100 A
